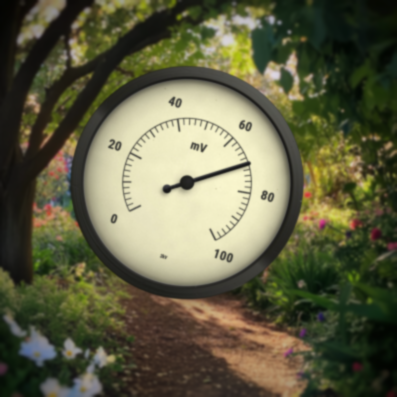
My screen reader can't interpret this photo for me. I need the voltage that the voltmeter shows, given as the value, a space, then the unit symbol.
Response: 70 mV
